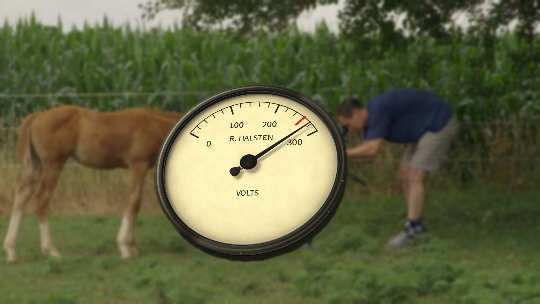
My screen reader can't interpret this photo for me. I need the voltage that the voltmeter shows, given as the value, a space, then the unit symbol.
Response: 280 V
